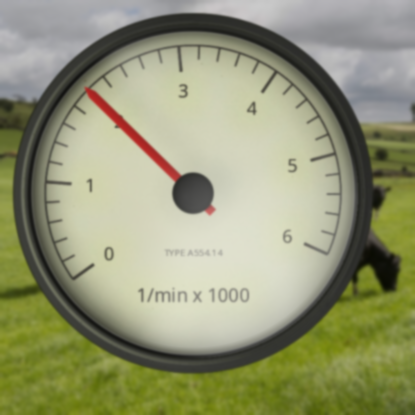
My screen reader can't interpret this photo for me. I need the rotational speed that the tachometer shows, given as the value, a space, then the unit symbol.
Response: 2000 rpm
